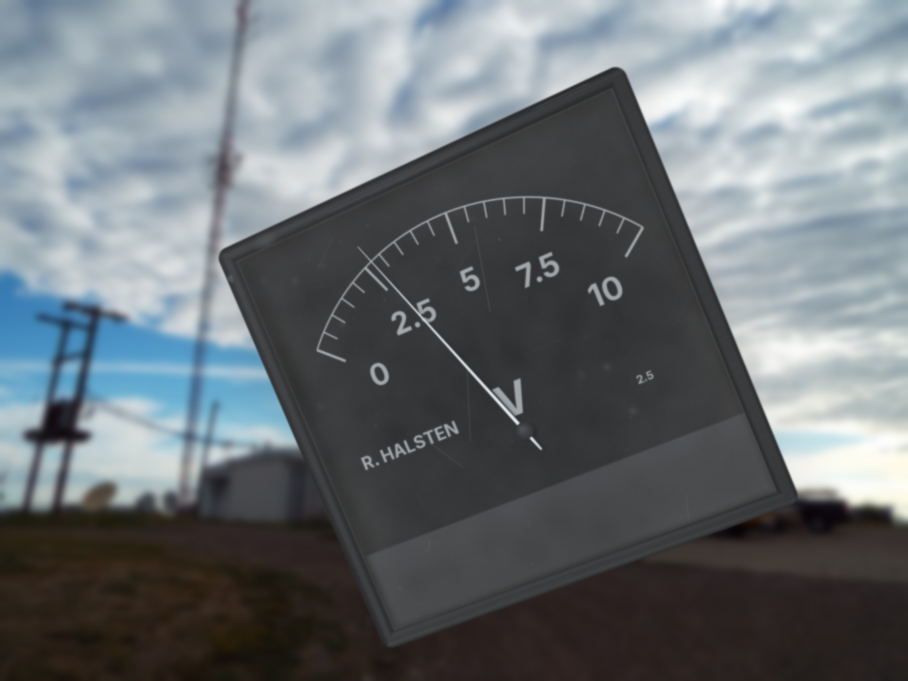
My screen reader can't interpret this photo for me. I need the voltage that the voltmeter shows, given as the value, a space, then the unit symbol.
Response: 2.75 V
